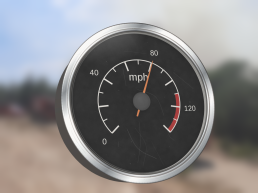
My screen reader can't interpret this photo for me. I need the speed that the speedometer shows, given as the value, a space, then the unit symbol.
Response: 80 mph
